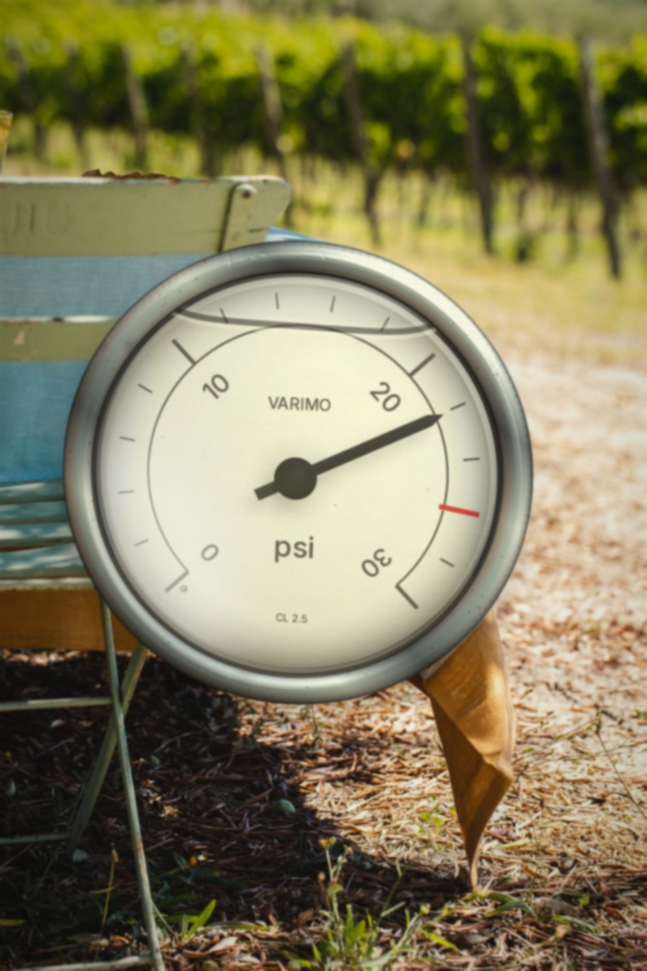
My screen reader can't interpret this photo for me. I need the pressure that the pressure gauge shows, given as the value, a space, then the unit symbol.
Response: 22 psi
